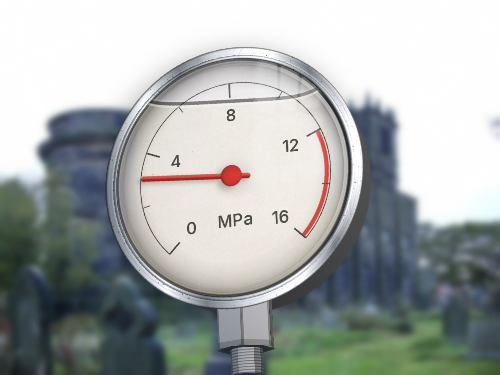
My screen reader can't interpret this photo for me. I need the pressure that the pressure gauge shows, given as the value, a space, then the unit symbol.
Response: 3 MPa
